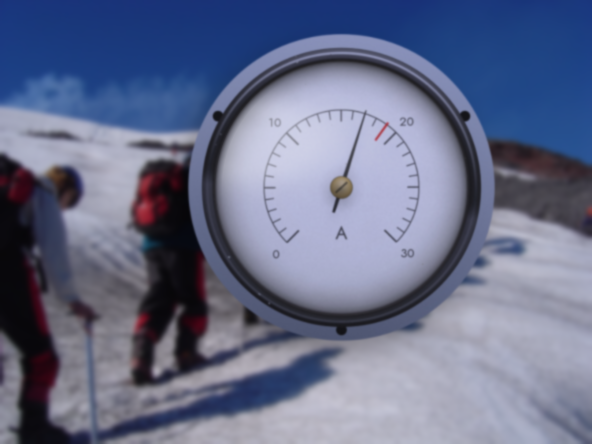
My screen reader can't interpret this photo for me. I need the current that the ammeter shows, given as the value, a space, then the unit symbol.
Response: 17 A
